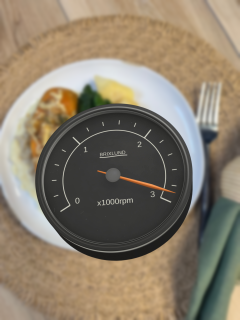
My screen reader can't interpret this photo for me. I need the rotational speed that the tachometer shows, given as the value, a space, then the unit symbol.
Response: 2900 rpm
